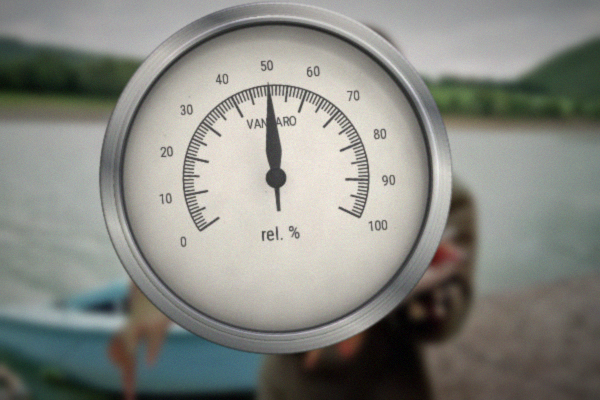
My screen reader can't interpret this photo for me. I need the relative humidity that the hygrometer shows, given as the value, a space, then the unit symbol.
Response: 50 %
